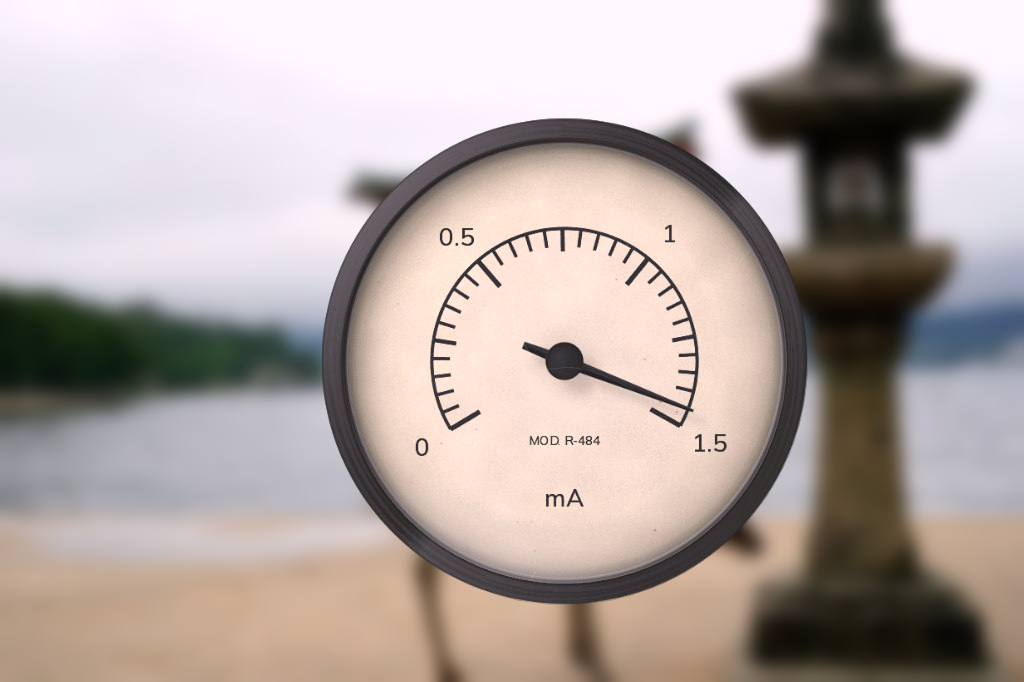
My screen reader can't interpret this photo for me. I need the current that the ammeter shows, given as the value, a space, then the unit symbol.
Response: 1.45 mA
